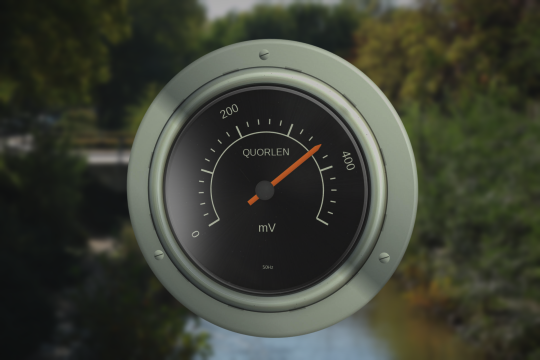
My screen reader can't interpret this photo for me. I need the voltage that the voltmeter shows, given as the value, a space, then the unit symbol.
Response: 360 mV
